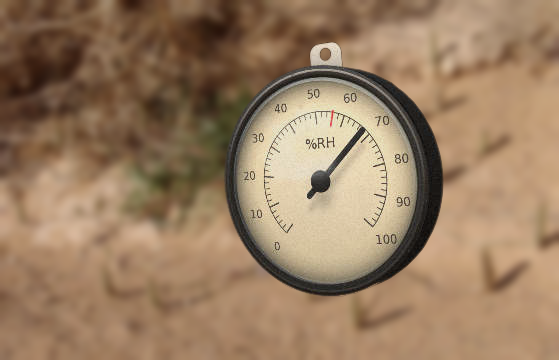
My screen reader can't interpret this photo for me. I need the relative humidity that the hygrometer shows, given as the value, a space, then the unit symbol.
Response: 68 %
